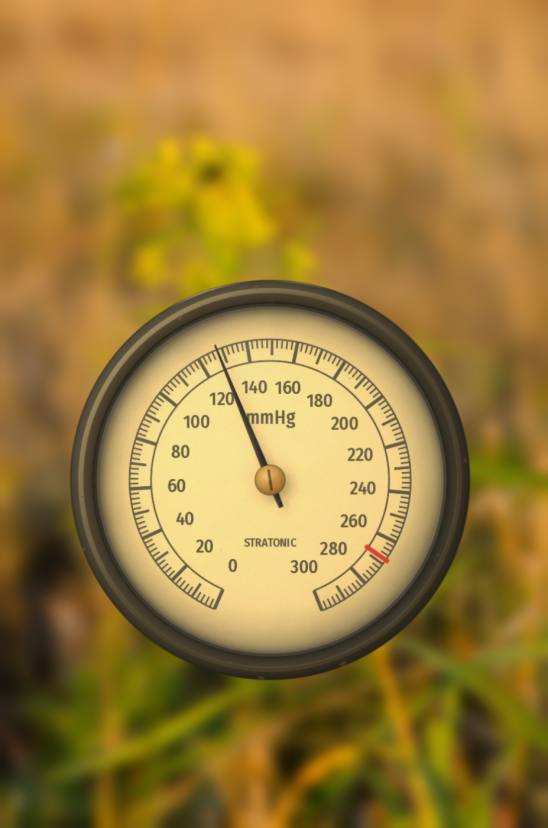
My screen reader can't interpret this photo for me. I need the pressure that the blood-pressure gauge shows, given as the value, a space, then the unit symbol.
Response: 128 mmHg
